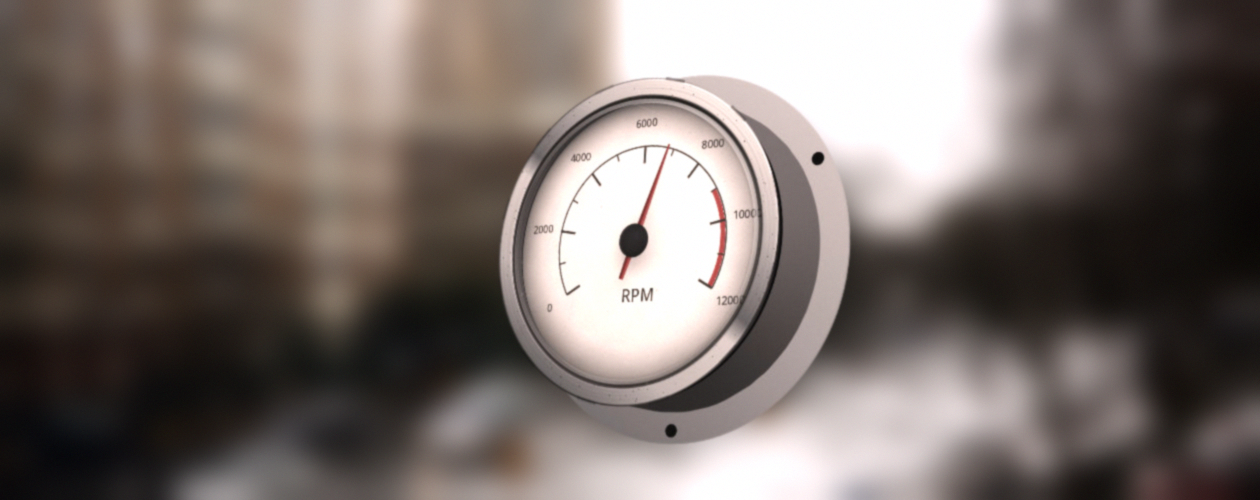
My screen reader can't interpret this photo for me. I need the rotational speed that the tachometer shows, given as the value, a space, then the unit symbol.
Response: 7000 rpm
